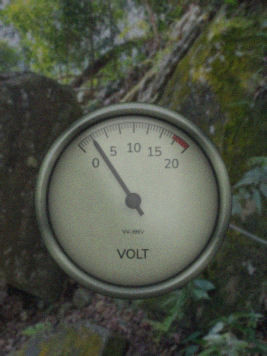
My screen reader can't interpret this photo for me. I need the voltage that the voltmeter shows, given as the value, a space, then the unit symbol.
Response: 2.5 V
